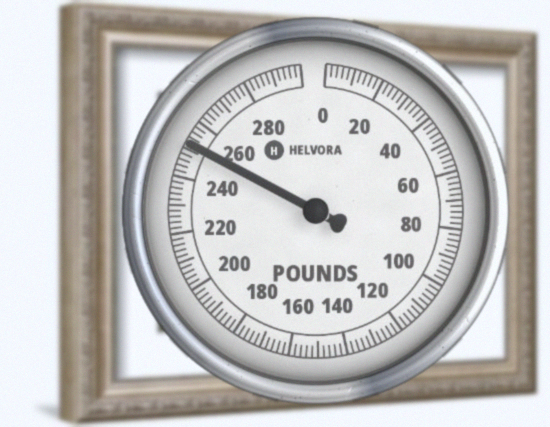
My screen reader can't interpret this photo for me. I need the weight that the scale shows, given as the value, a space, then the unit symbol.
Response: 252 lb
